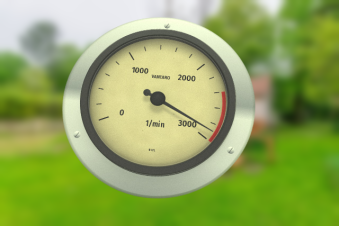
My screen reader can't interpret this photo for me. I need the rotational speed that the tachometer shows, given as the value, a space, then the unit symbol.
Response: 2900 rpm
